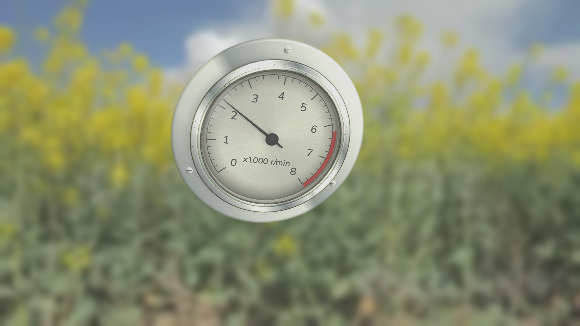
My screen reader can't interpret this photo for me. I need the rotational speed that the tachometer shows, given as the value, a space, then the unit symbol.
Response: 2200 rpm
